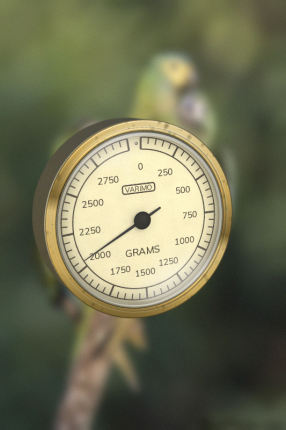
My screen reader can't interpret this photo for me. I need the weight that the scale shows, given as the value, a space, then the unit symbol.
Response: 2050 g
